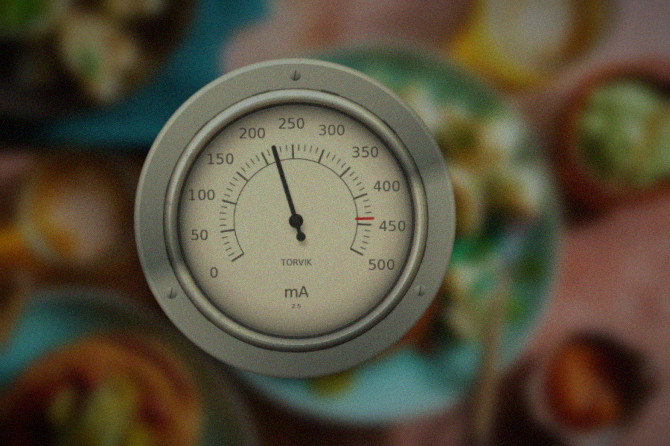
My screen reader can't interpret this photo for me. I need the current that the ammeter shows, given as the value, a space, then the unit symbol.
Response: 220 mA
